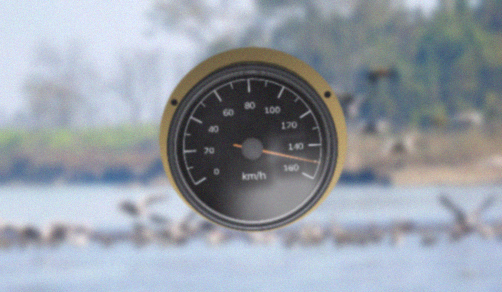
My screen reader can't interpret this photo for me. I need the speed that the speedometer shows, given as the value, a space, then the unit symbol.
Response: 150 km/h
